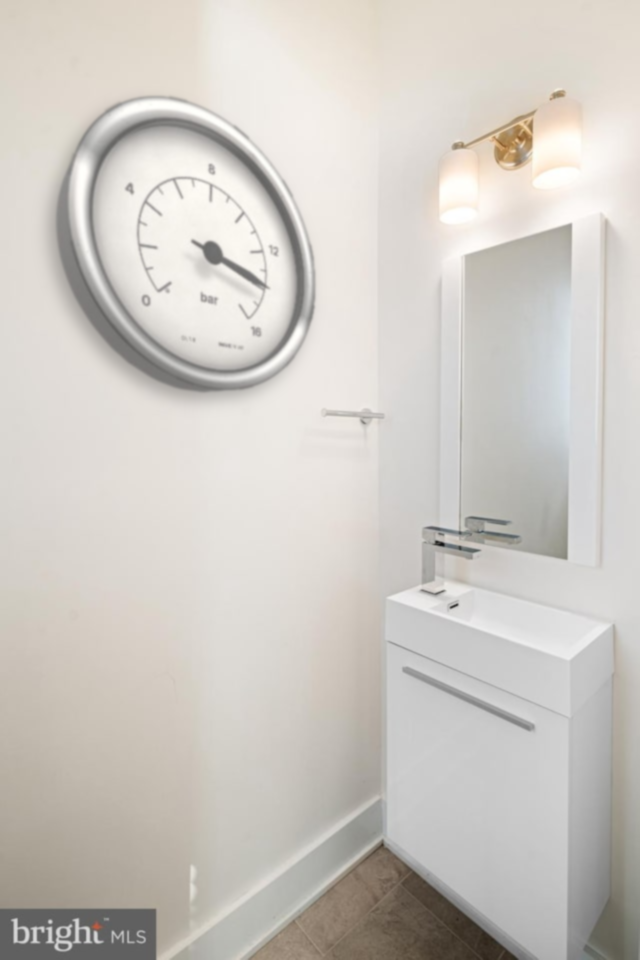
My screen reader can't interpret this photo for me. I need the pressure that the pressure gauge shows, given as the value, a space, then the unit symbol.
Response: 14 bar
